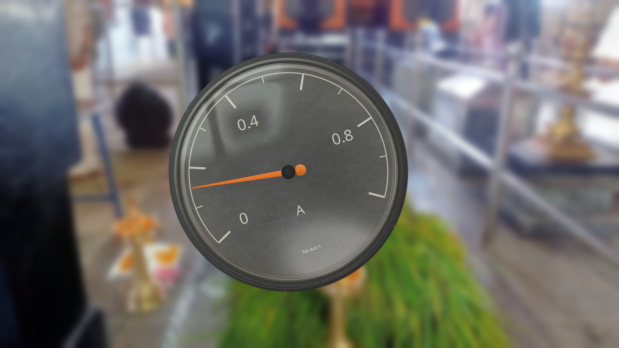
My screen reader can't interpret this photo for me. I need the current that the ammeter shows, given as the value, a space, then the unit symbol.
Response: 0.15 A
